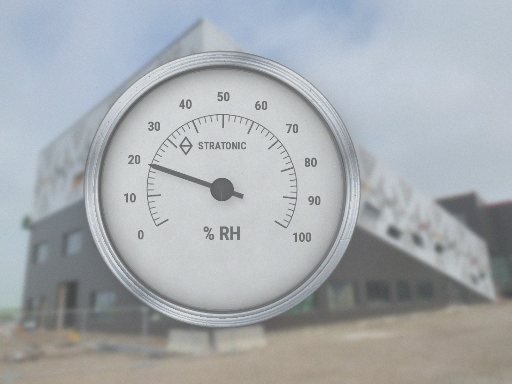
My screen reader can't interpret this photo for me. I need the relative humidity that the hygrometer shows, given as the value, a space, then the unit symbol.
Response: 20 %
